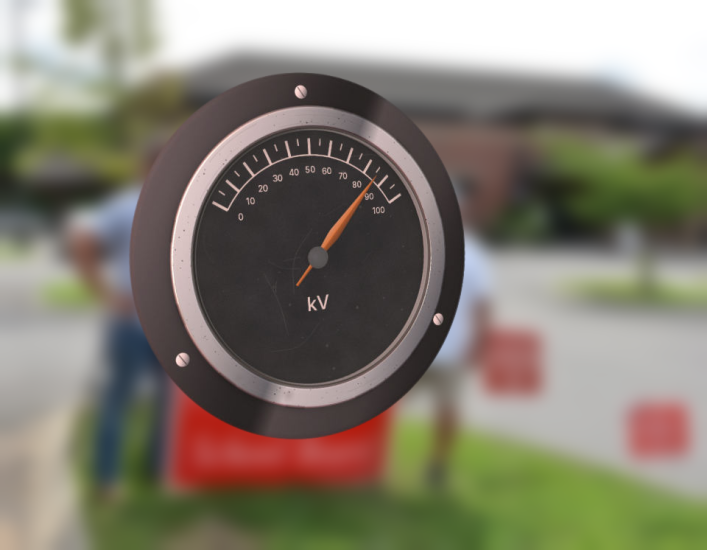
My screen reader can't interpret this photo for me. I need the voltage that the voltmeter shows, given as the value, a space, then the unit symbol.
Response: 85 kV
